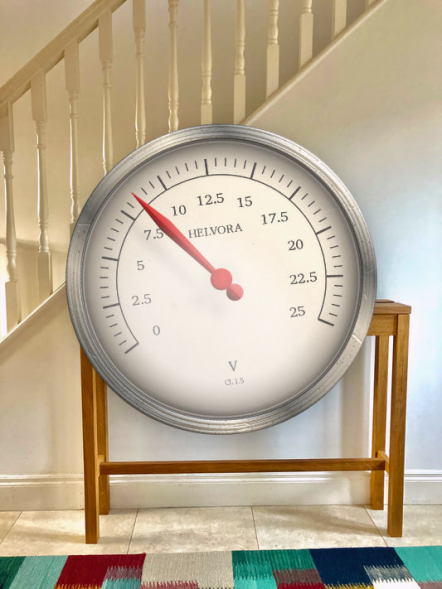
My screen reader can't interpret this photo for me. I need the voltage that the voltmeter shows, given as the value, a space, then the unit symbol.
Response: 8.5 V
